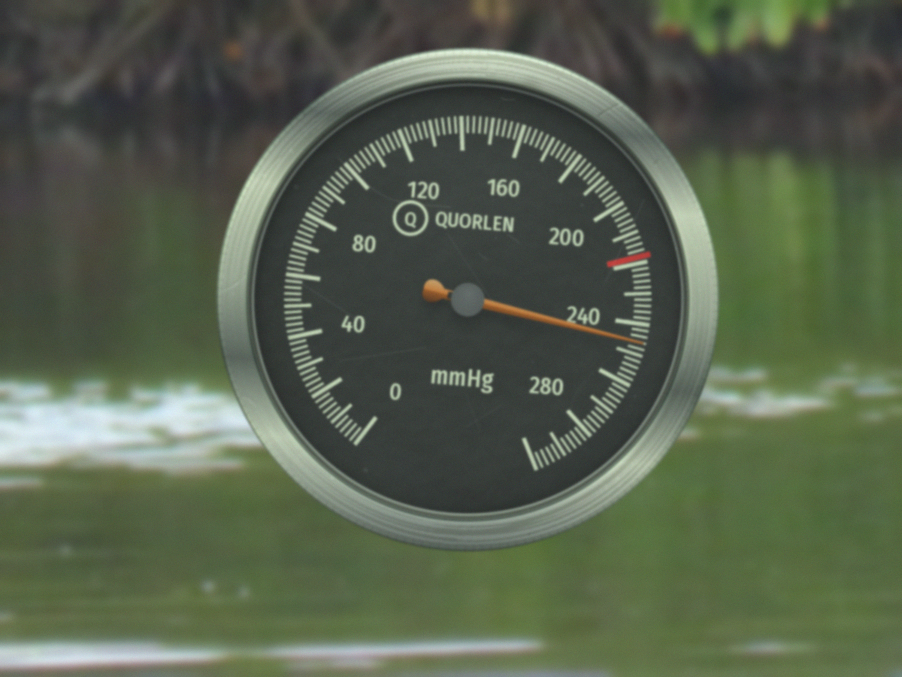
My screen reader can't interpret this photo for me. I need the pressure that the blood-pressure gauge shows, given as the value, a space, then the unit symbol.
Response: 246 mmHg
